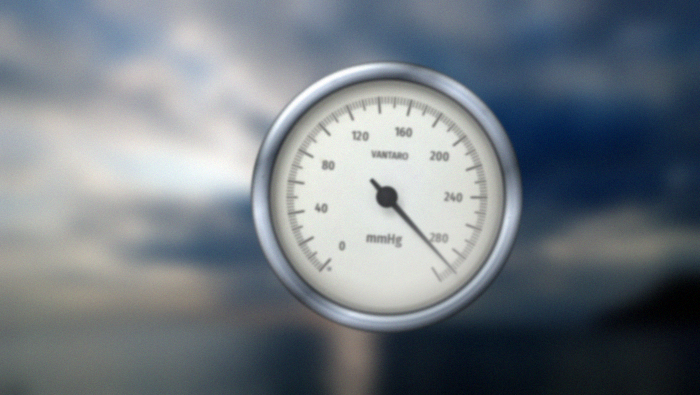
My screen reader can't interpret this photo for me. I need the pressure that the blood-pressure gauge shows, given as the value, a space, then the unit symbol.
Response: 290 mmHg
